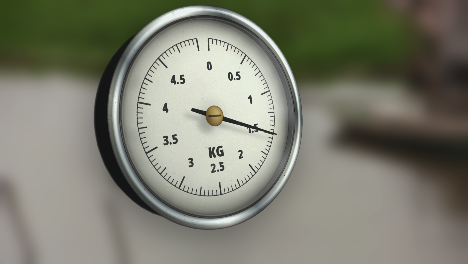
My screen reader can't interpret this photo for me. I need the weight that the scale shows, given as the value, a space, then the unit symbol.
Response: 1.5 kg
